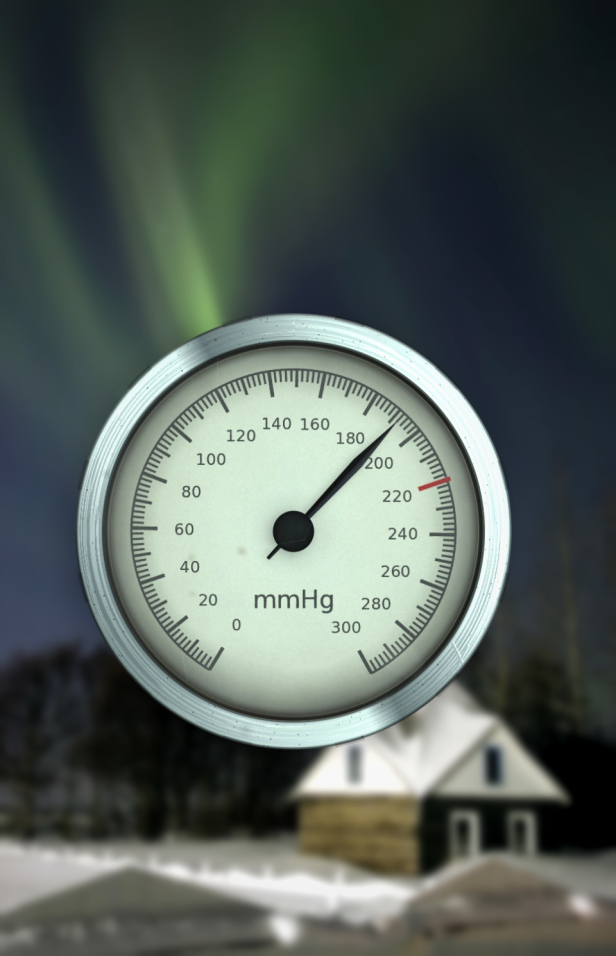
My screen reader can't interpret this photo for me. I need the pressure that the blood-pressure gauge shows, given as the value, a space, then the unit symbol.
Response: 192 mmHg
